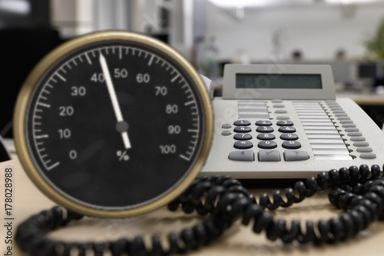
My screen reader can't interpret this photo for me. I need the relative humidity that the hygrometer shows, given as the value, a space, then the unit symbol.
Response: 44 %
